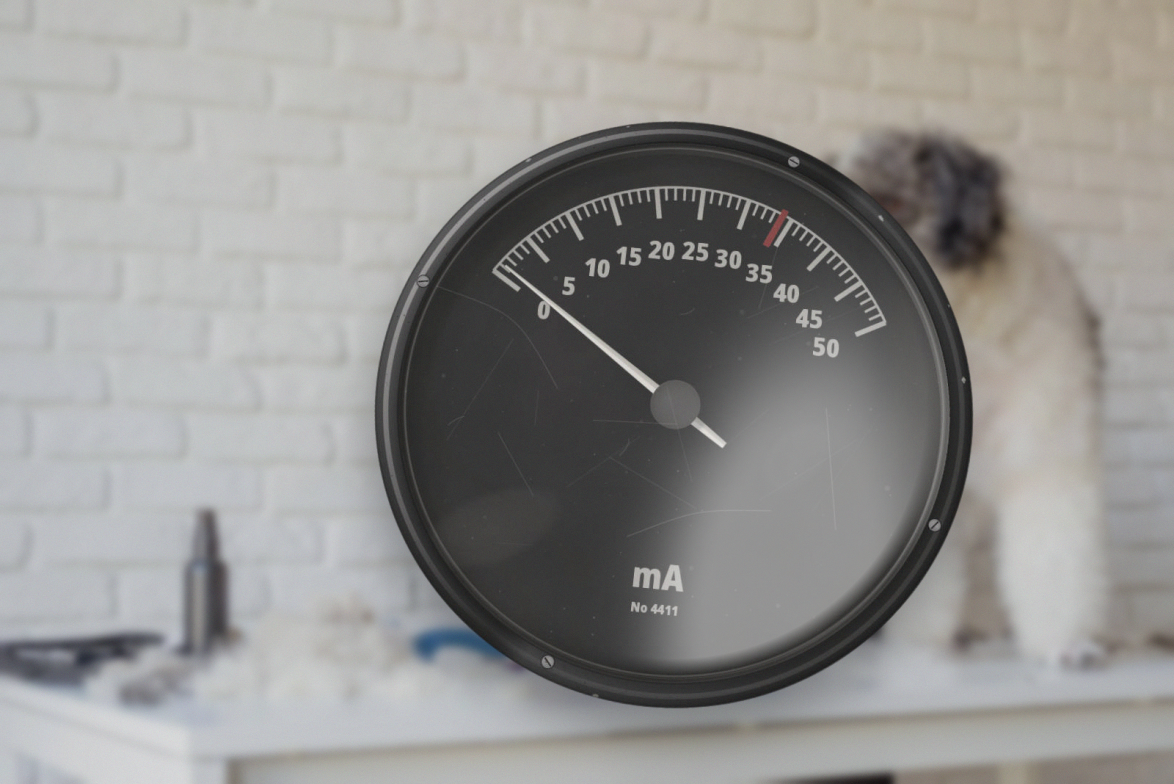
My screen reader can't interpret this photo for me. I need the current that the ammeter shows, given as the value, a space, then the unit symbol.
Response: 1 mA
